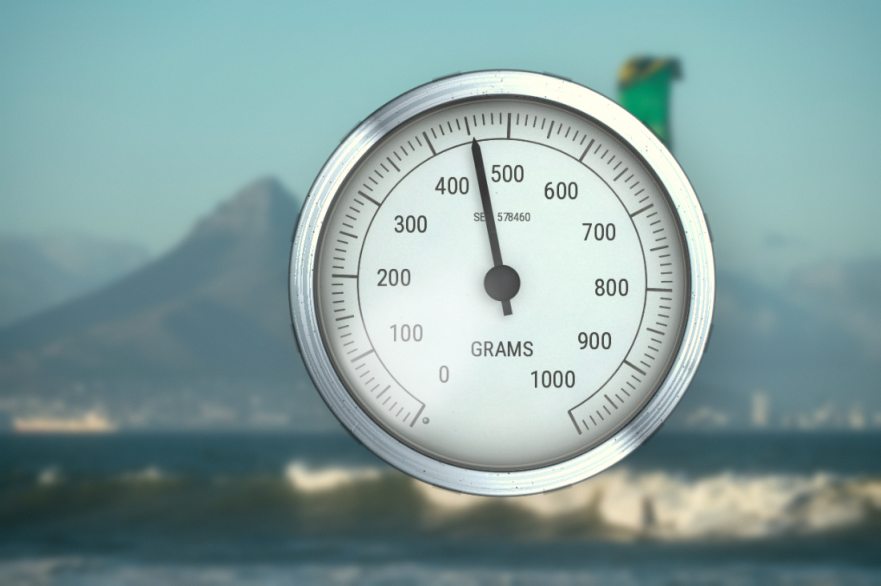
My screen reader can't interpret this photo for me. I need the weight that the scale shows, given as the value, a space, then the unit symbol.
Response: 455 g
